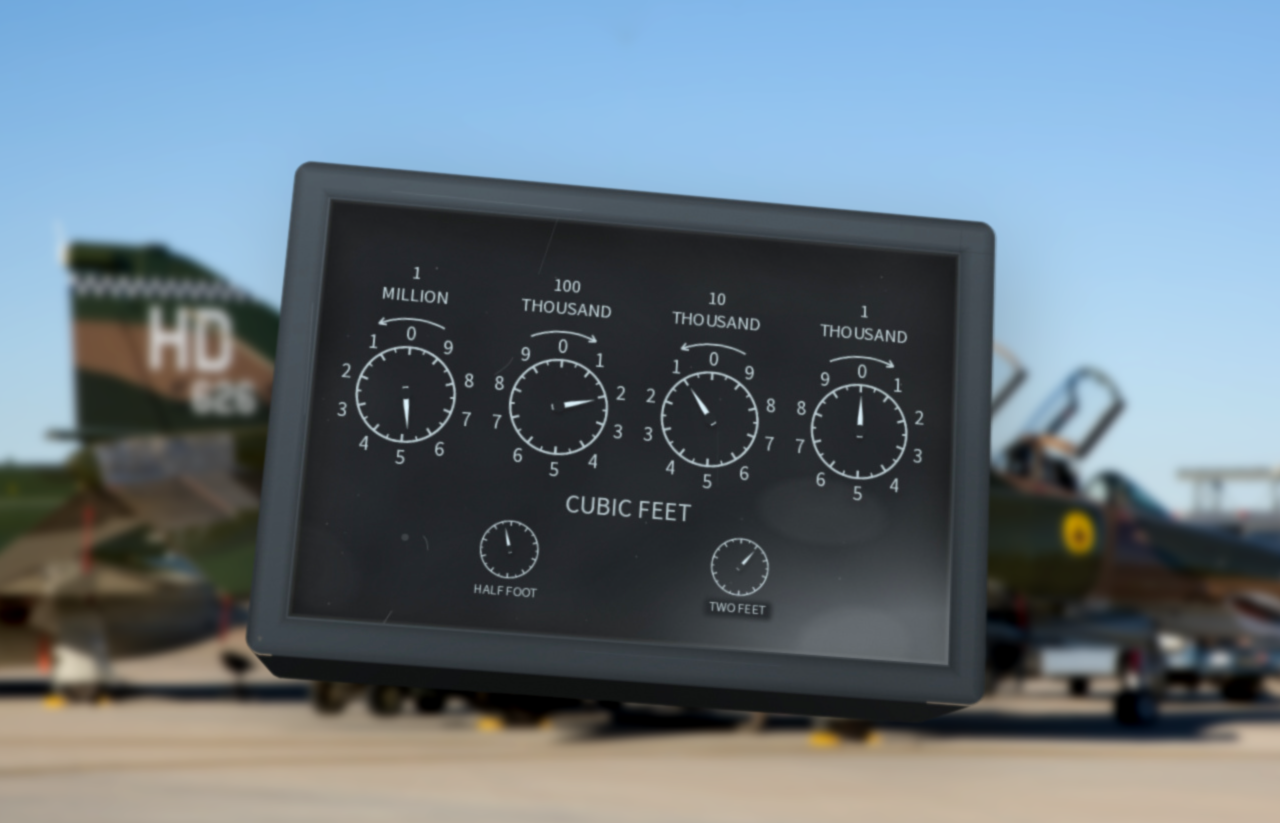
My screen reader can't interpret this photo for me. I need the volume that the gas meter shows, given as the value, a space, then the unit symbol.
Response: 521000 ft³
